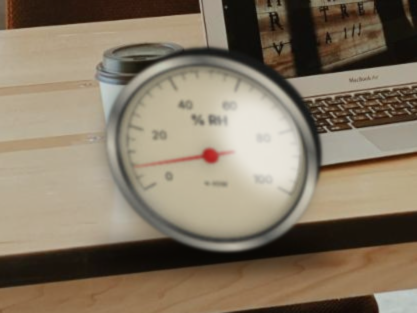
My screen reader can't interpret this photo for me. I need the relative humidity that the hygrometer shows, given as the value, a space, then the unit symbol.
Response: 8 %
